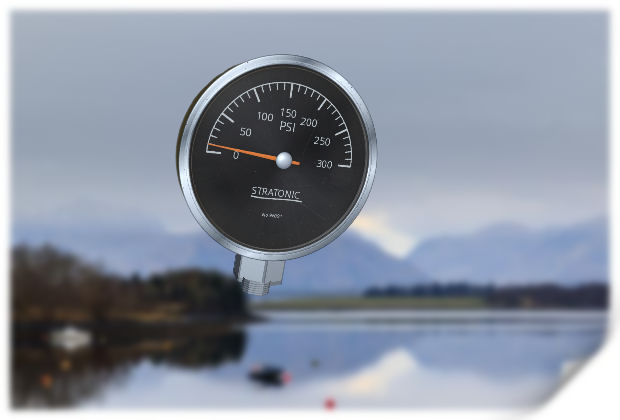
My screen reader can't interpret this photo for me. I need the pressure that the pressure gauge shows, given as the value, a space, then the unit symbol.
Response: 10 psi
